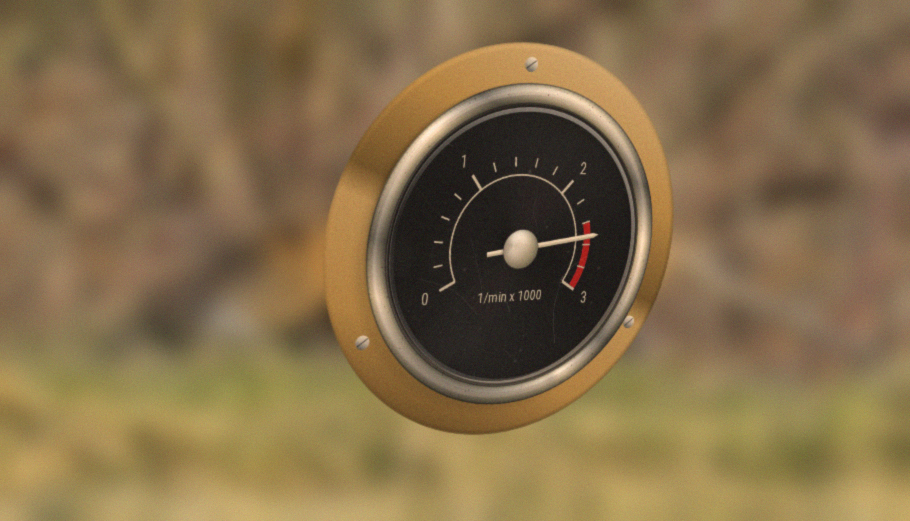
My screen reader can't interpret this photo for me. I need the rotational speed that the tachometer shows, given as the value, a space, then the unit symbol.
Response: 2500 rpm
